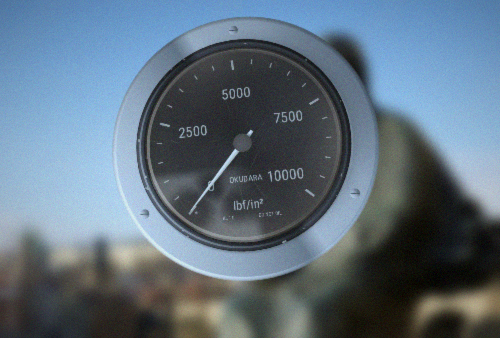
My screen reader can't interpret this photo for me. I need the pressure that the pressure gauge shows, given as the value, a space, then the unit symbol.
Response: 0 psi
